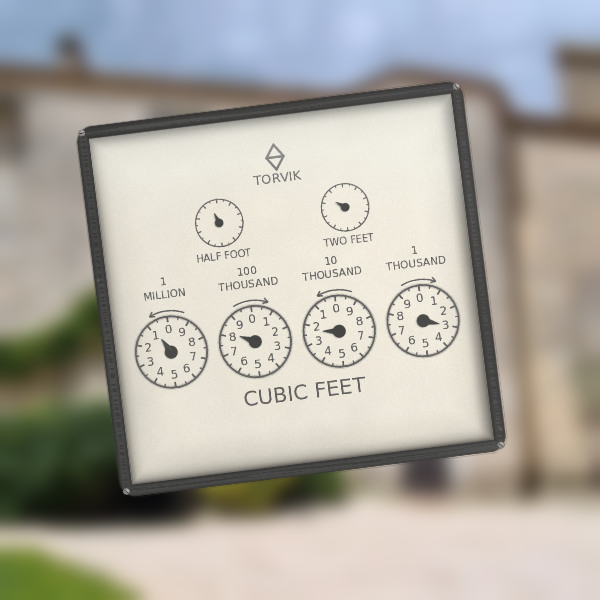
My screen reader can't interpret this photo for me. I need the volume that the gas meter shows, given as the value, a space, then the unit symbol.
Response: 82300 ft³
